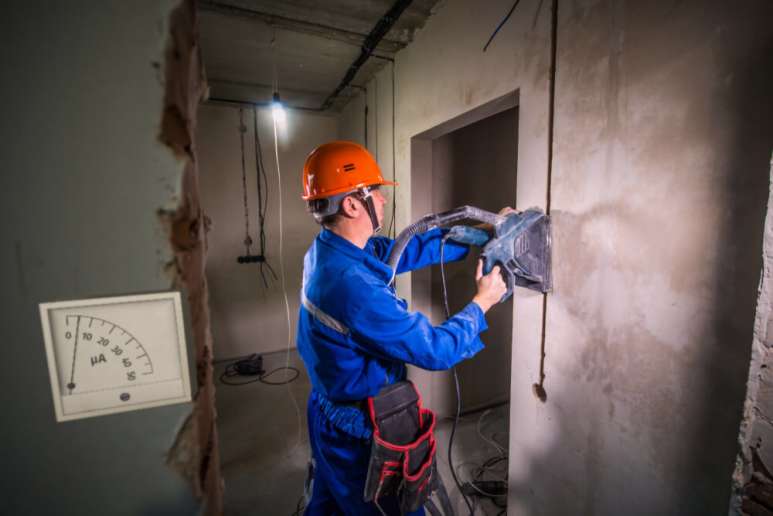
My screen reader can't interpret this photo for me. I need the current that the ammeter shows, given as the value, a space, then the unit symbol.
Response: 5 µA
